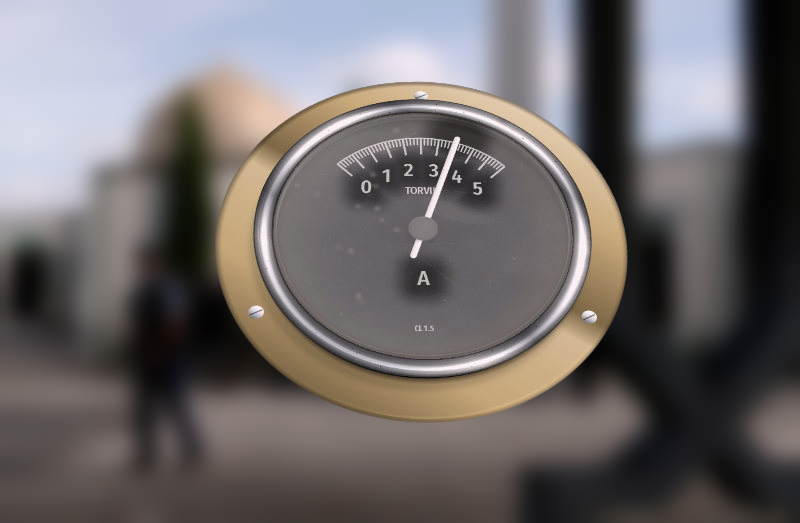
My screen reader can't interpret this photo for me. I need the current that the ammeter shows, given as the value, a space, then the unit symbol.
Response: 3.5 A
